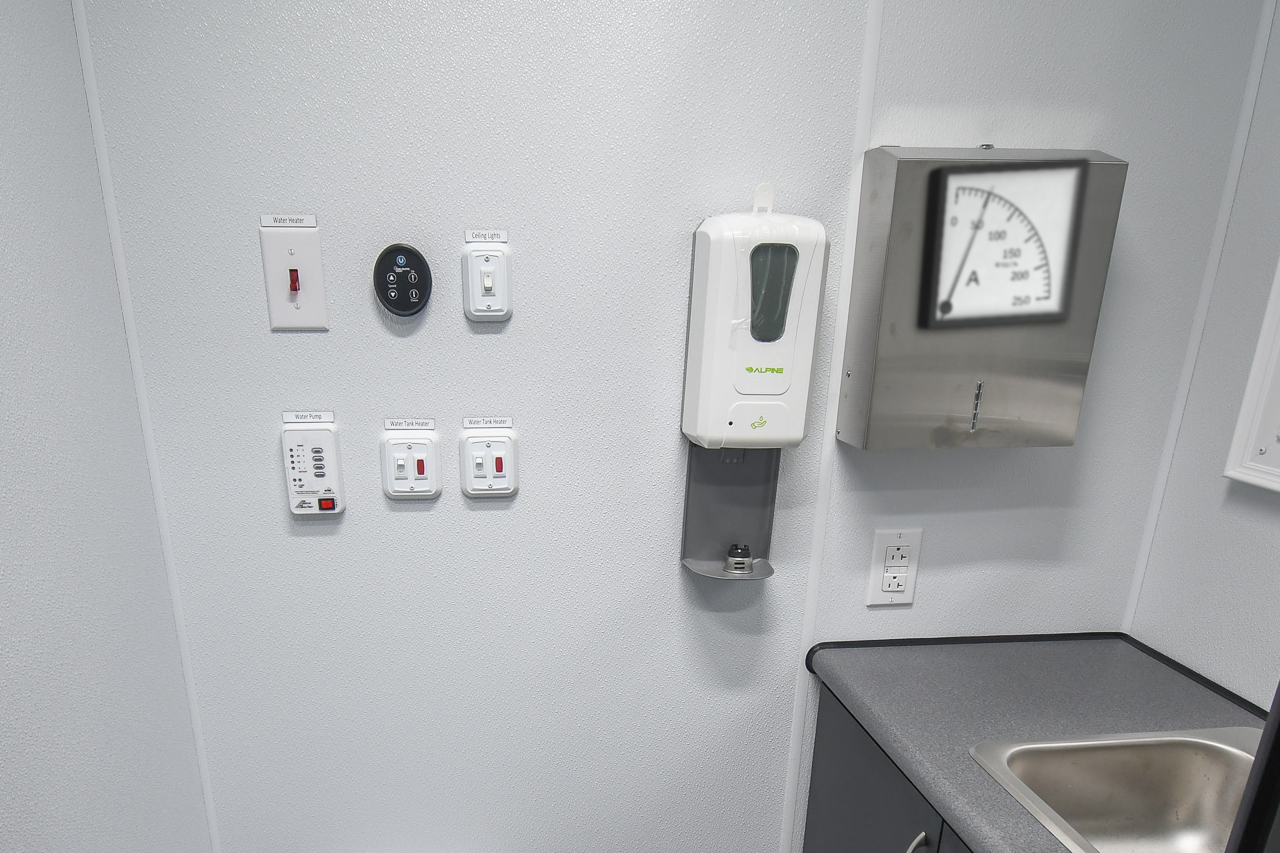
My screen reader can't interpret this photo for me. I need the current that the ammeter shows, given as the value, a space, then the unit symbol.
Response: 50 A
